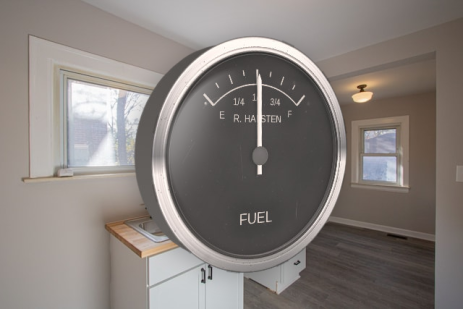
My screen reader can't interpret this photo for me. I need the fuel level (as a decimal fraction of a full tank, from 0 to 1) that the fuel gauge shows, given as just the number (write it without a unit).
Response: 0.5
